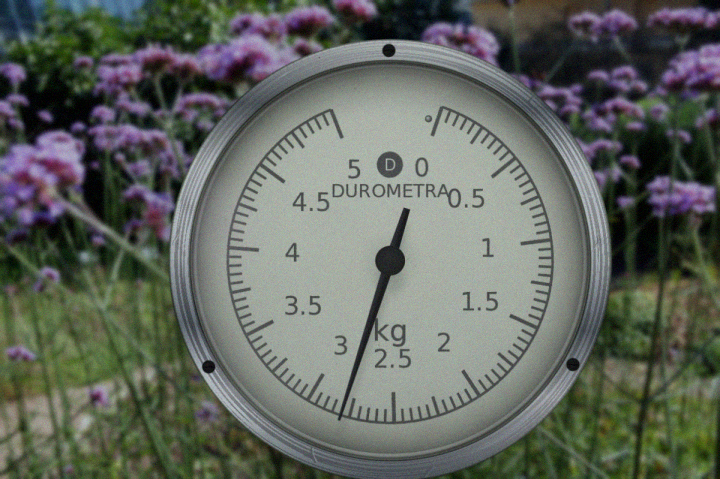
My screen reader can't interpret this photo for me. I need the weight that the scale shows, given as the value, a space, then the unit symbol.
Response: 2.8 kg
